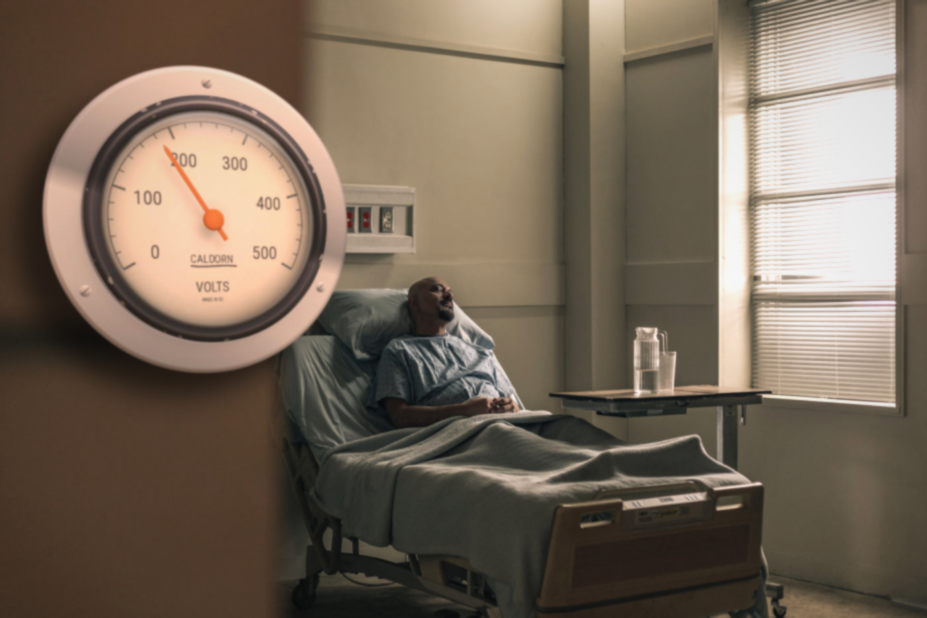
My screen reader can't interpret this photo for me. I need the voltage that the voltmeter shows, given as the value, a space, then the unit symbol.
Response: 180 V
